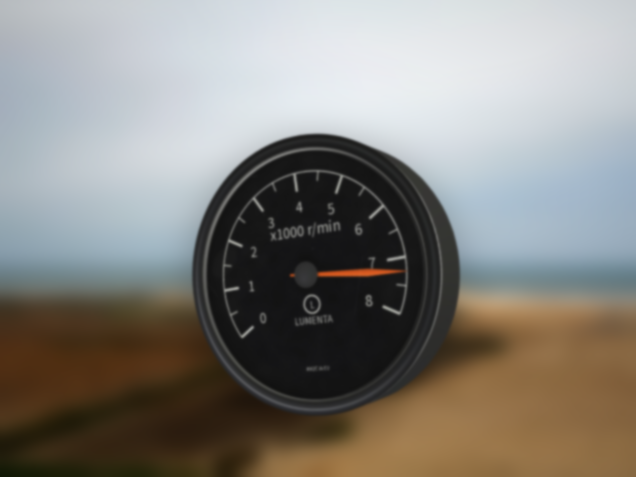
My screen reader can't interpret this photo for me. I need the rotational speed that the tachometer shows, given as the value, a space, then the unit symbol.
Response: 7250 rpm
